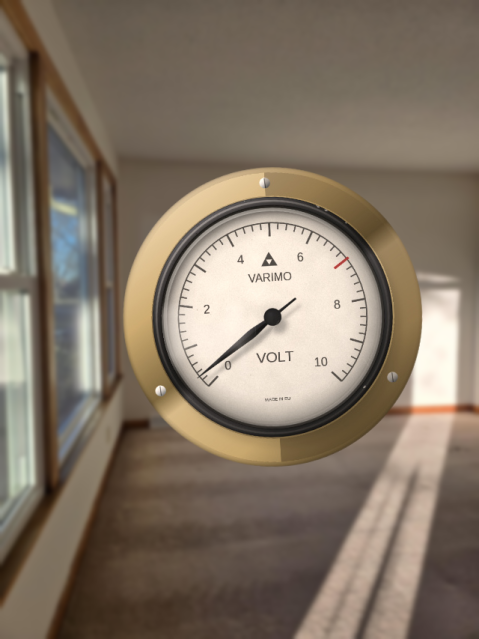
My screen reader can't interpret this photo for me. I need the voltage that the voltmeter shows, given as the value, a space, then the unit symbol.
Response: 0.3 V
